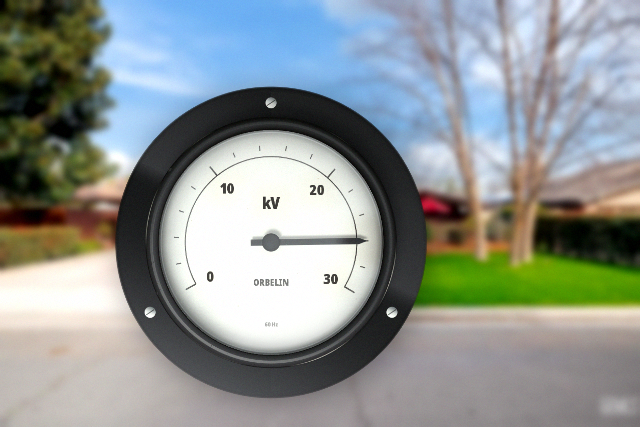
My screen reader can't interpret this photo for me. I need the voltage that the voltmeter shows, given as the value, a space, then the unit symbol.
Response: 26 kV
